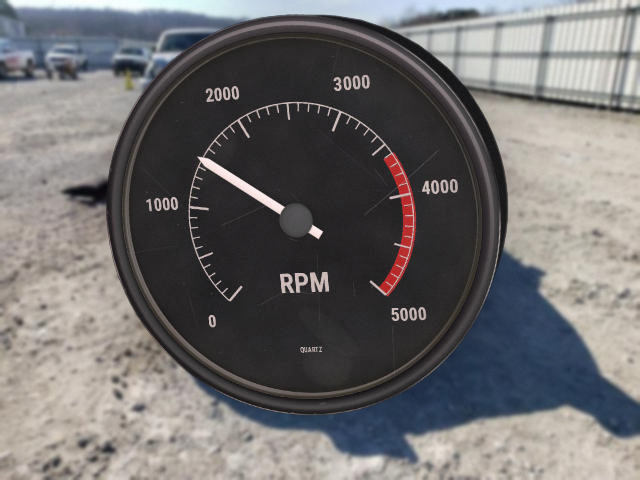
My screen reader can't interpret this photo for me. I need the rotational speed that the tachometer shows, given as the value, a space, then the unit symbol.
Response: 1500 rpm
